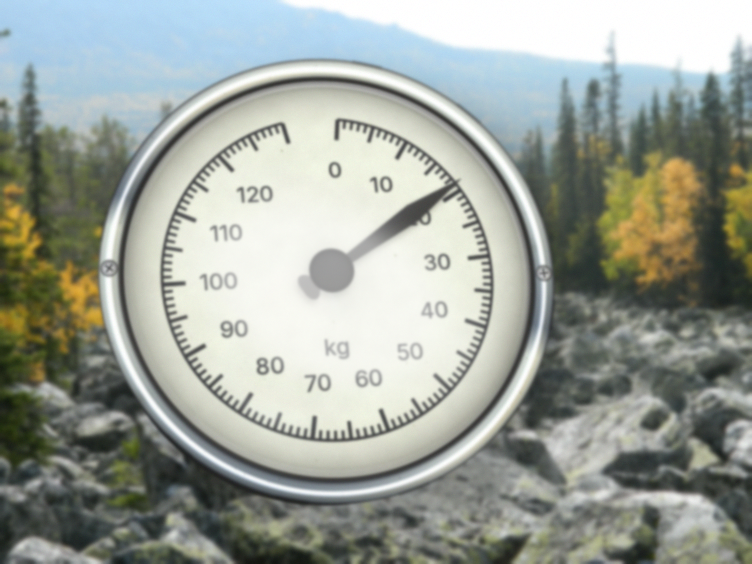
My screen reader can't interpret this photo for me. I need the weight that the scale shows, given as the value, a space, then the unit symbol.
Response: 19 kg
